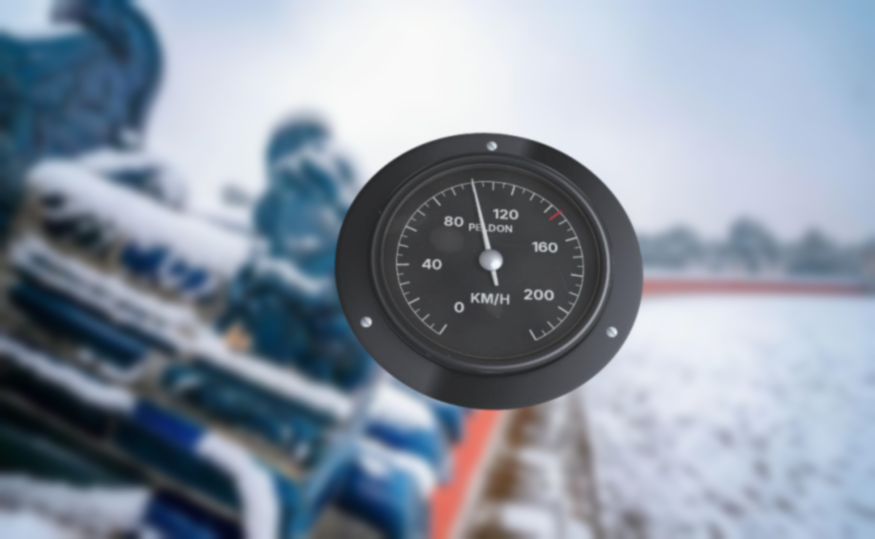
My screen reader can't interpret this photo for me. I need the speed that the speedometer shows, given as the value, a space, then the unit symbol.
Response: 100 km/h
